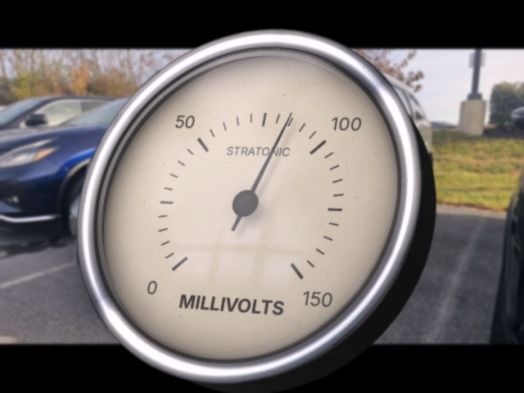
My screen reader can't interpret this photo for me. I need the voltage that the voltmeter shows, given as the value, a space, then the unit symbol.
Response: 85 mV
